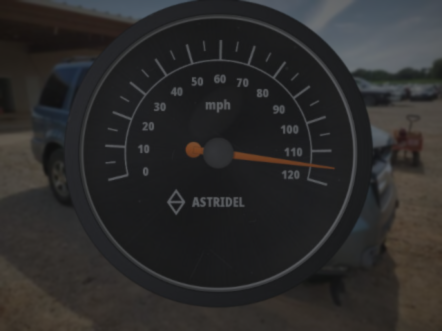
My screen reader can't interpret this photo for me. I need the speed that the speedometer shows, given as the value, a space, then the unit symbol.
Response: 115 mph
